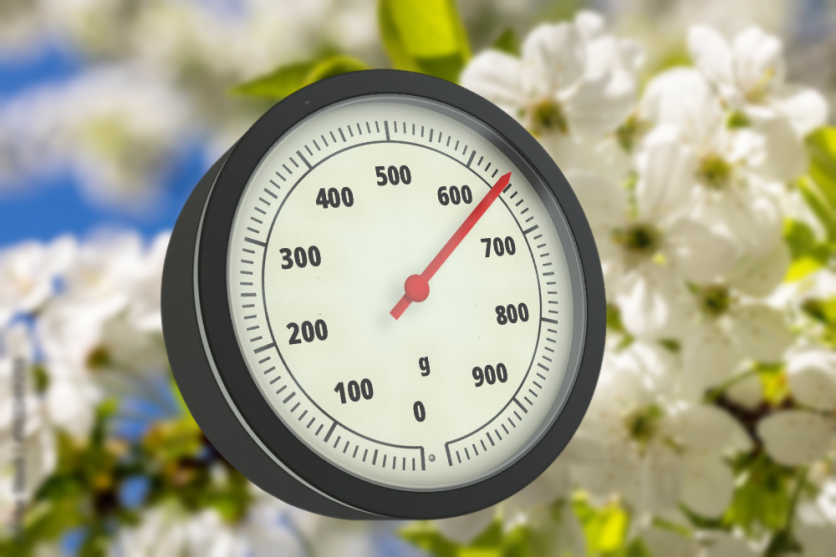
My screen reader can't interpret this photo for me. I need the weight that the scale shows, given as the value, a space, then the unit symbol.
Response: 640 g
